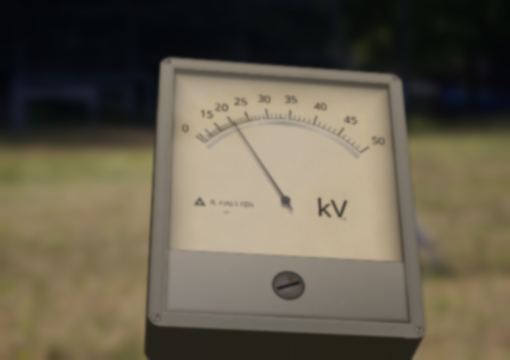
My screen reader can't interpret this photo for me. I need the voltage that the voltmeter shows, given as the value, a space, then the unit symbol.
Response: 20 kV
